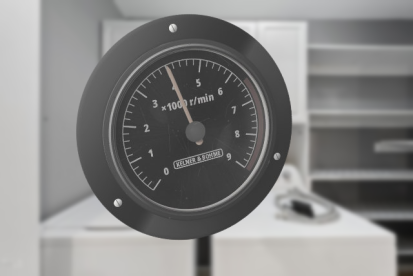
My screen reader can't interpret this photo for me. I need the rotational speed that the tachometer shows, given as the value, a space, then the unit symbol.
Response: 4000 rpm
